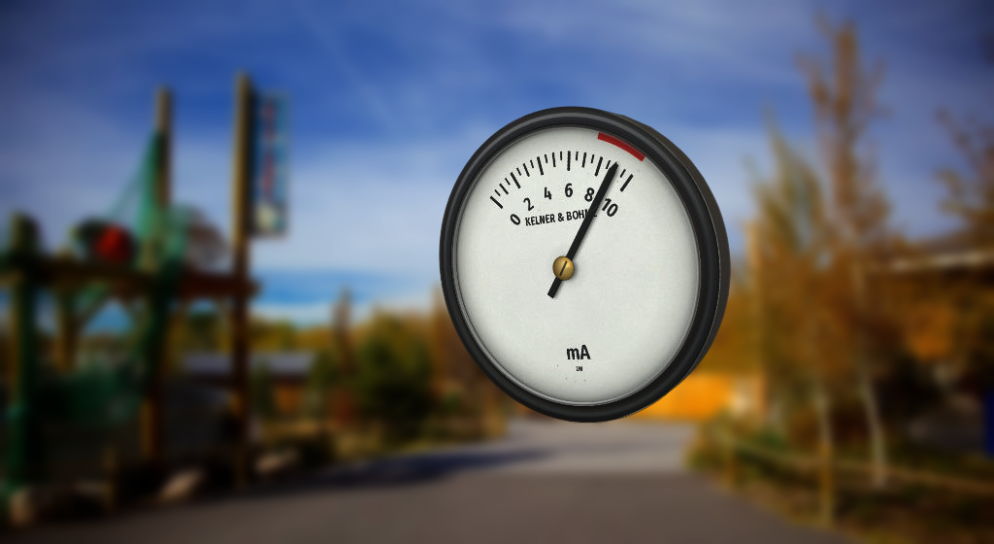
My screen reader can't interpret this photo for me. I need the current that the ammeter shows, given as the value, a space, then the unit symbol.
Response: 9 mA
